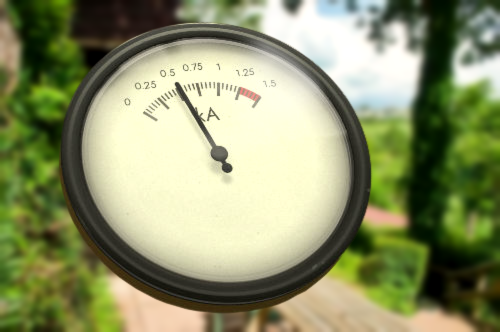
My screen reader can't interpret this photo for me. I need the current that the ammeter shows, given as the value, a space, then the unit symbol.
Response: 0.5 kA
